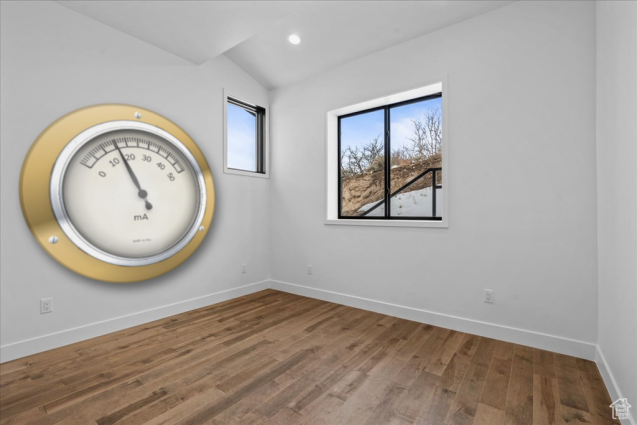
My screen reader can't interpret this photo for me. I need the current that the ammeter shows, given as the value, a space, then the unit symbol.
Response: 15 mA
